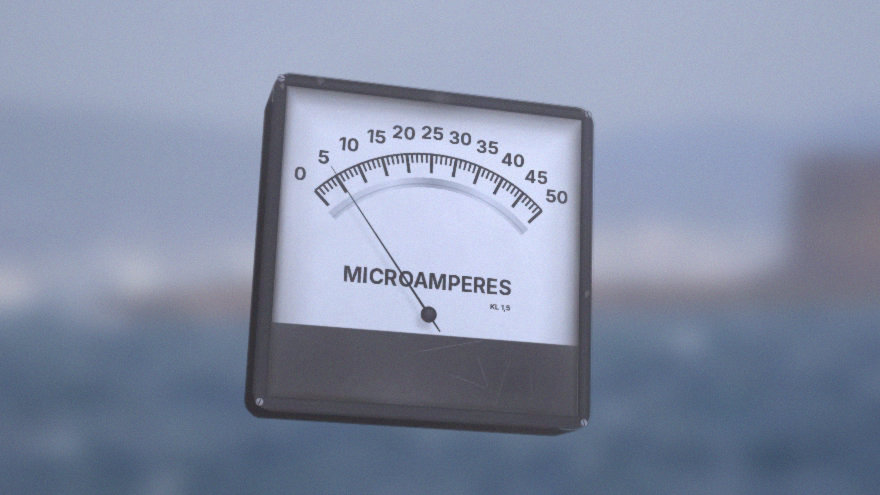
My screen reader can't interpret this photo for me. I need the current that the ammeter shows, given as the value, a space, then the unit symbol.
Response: 5 µA
